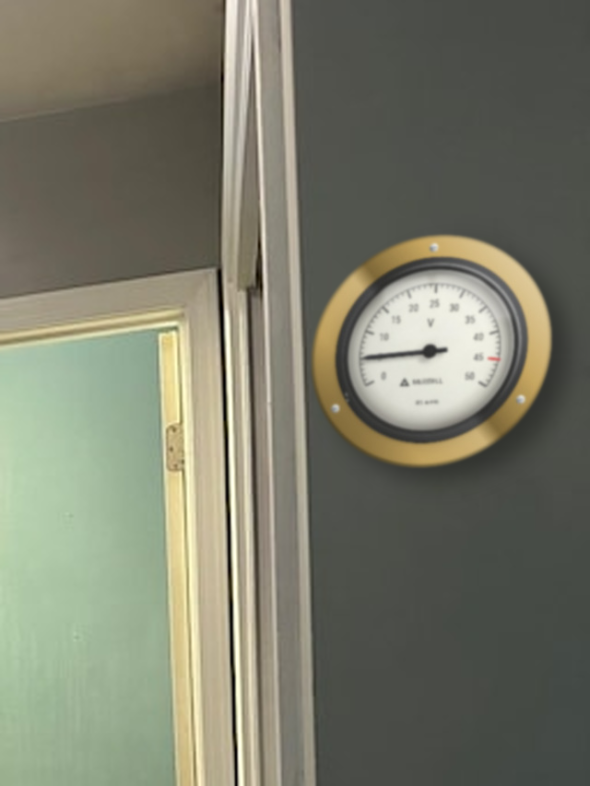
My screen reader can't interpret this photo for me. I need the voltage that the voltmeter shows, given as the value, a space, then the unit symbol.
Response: 5 V
